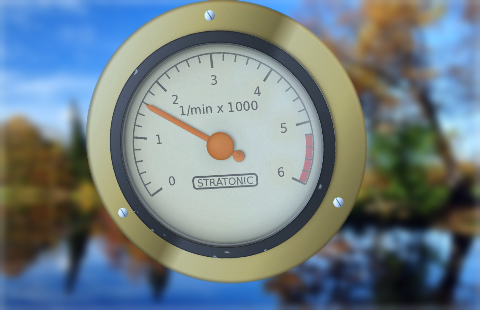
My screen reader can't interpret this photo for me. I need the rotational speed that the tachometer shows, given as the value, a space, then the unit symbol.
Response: 1600 rpm
